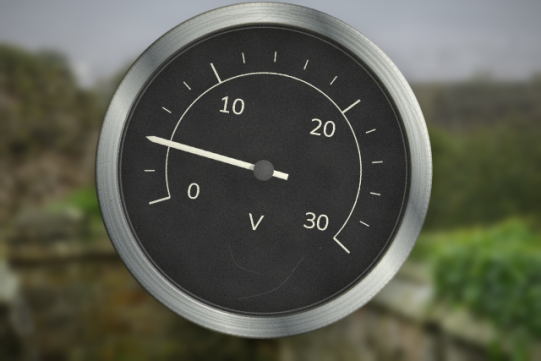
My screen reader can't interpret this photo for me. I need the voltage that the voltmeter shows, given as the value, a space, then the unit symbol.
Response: 4 V
